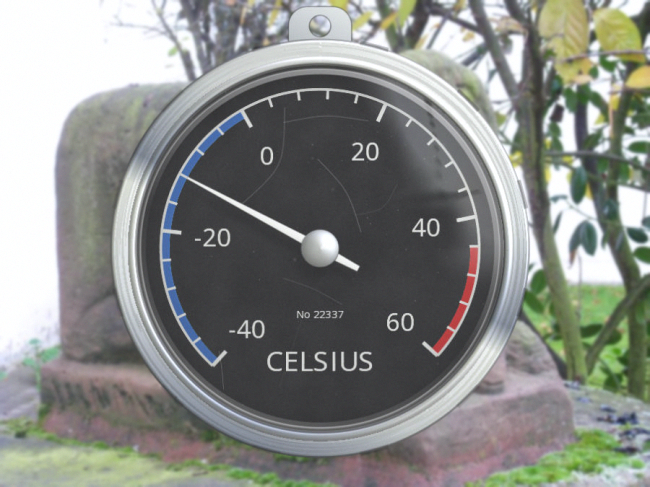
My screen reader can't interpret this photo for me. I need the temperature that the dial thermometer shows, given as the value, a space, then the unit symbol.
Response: -12 °C
